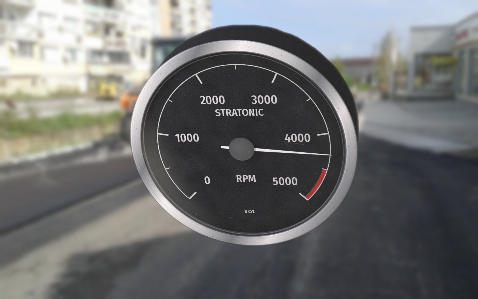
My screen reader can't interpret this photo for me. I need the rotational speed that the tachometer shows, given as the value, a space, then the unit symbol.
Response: 4250 rpm
